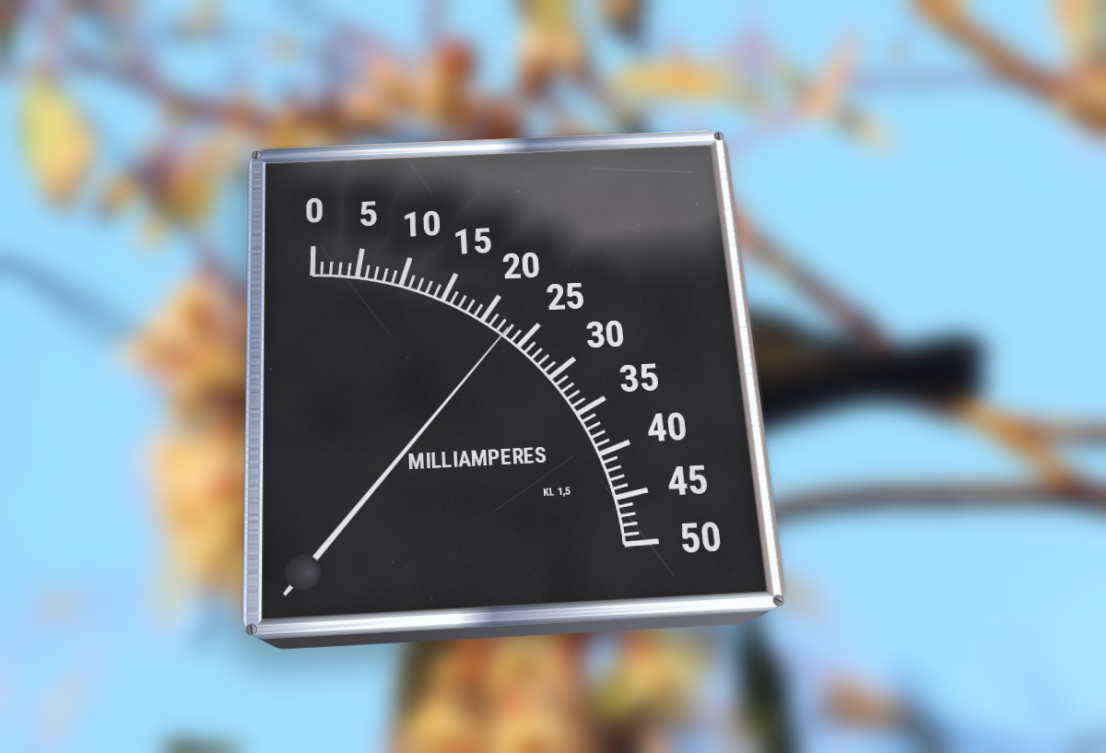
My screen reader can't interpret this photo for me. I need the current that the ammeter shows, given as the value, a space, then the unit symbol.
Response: 23 mA
